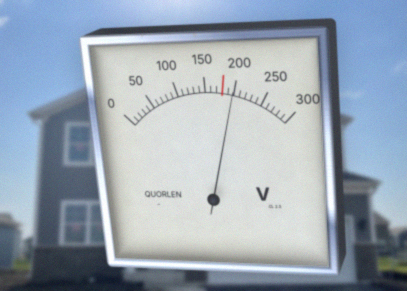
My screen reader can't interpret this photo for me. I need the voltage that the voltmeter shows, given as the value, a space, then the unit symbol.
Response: 200 V
